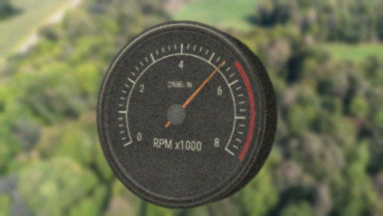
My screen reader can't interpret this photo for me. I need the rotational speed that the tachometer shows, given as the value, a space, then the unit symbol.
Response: 5400 rpm
